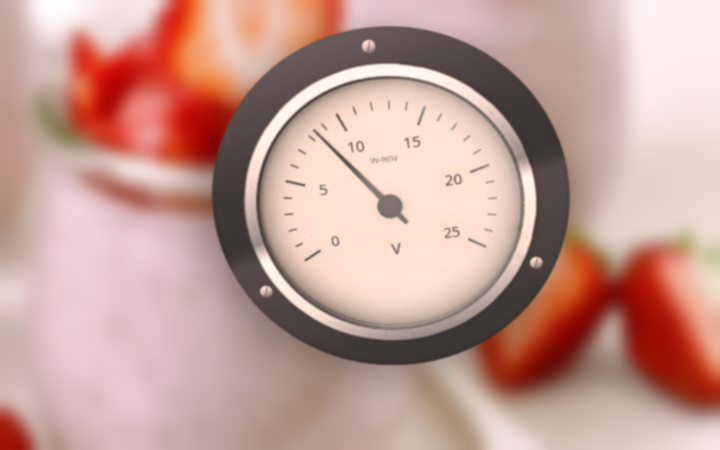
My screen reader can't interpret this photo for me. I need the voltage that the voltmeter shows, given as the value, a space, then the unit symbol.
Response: 8.5 V
